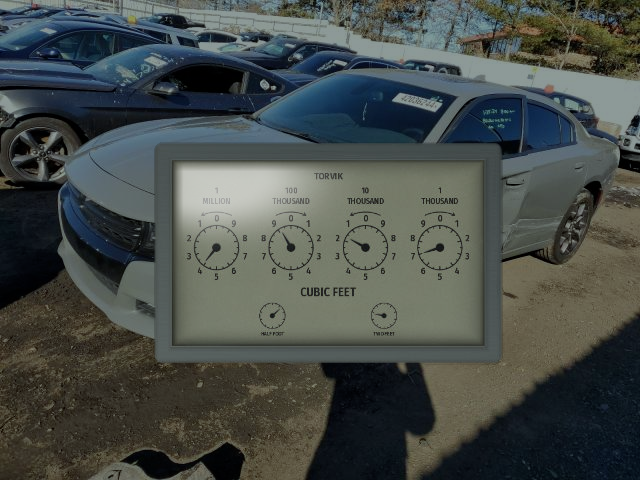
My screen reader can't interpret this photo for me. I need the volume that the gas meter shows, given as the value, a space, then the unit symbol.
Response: 391700 ft³
